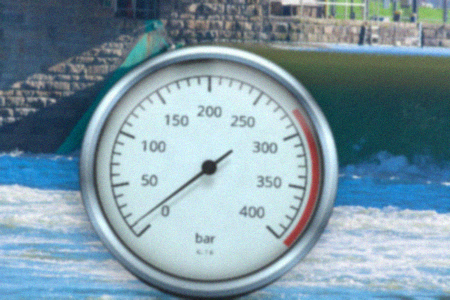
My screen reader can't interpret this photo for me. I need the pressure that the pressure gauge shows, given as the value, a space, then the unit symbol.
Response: 10 bar
